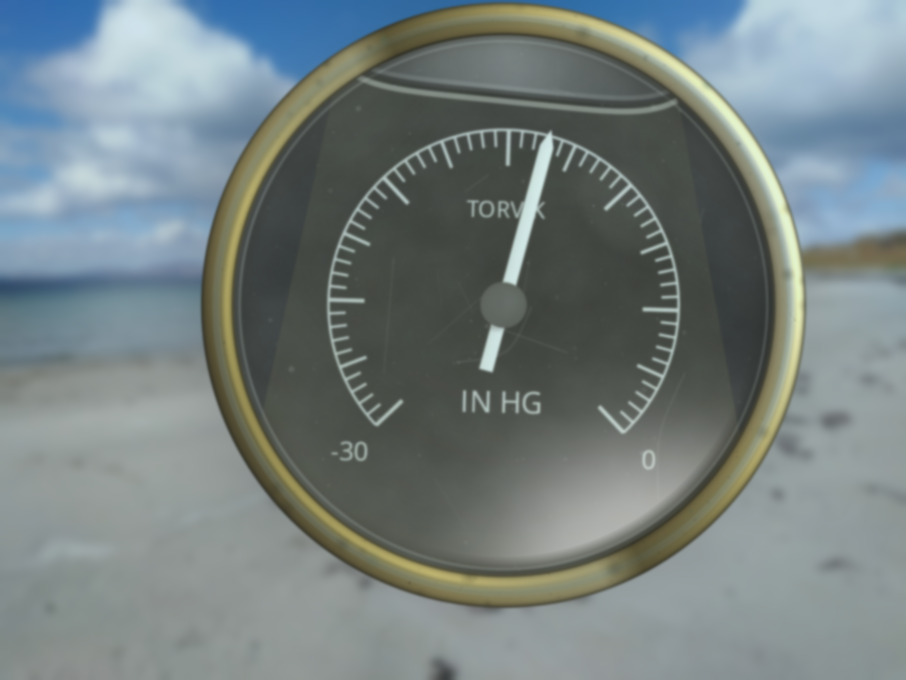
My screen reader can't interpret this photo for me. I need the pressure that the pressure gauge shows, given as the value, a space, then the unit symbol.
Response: -13.5 inHg
